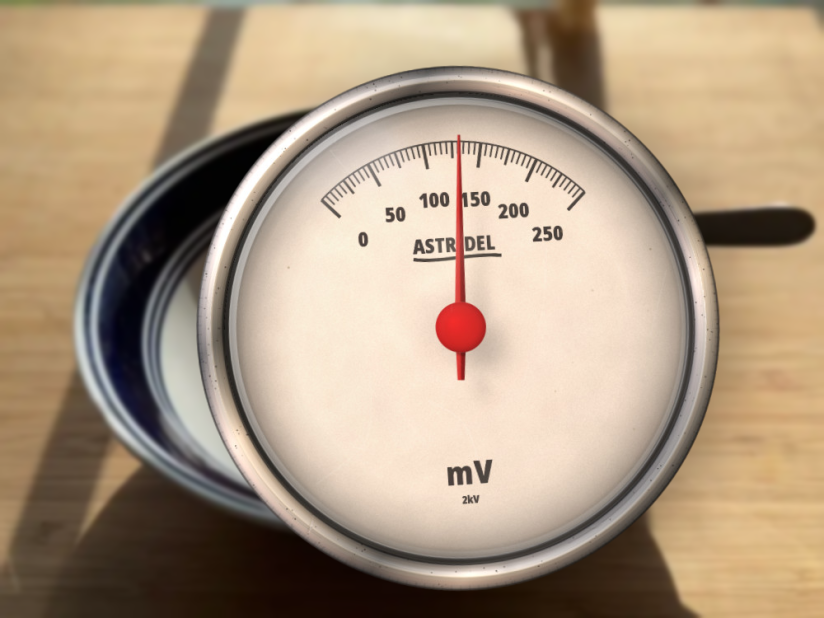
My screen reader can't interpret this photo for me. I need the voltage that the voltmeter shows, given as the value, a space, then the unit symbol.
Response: 130 mV
